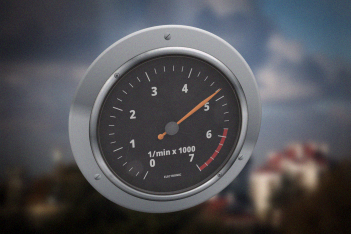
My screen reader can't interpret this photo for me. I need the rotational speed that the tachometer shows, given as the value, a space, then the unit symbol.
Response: 4800 rpm
